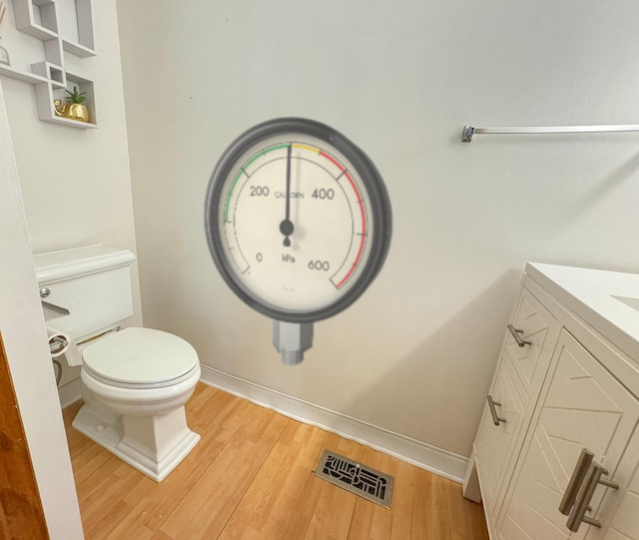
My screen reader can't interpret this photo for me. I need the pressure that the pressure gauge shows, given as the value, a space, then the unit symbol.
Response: 300 kPa
